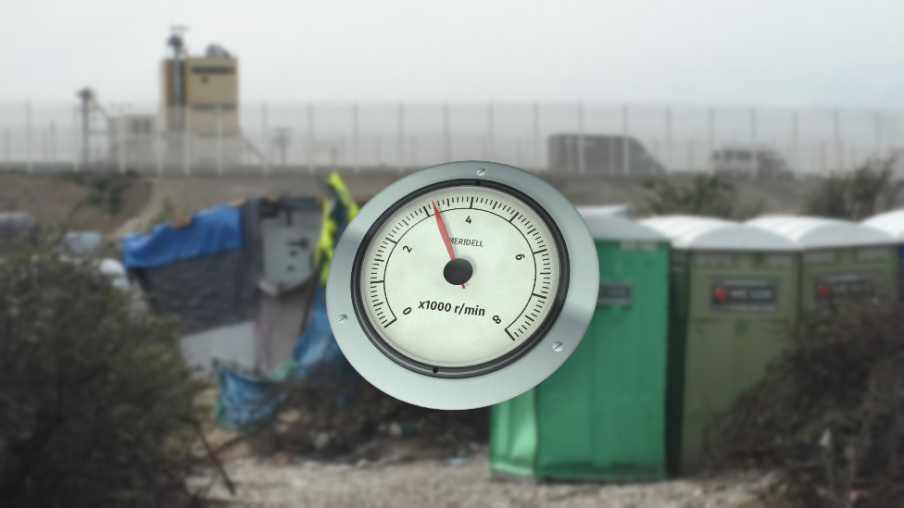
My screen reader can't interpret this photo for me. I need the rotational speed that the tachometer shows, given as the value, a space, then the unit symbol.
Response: 3200 rpm
